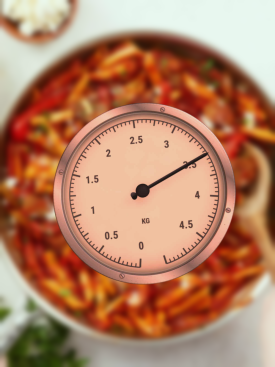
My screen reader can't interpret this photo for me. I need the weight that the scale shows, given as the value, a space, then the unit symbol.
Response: 3.5 kg
